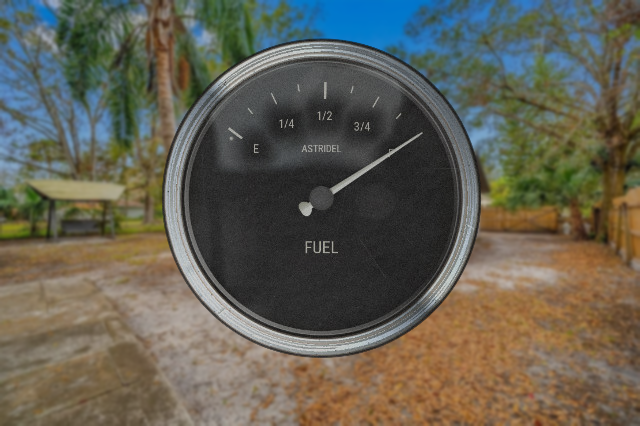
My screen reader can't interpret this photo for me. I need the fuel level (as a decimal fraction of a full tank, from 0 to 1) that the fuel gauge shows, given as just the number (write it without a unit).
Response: 1
